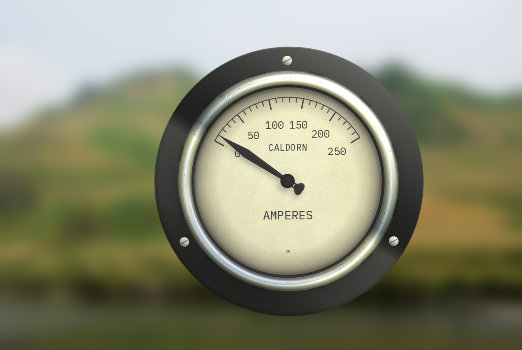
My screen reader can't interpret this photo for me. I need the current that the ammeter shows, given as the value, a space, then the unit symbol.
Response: 10 A
